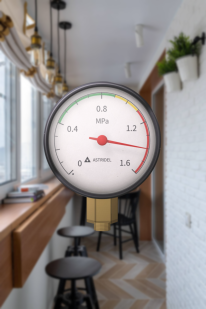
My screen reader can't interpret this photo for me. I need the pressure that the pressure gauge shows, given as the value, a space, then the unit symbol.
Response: 1.4 MPa
